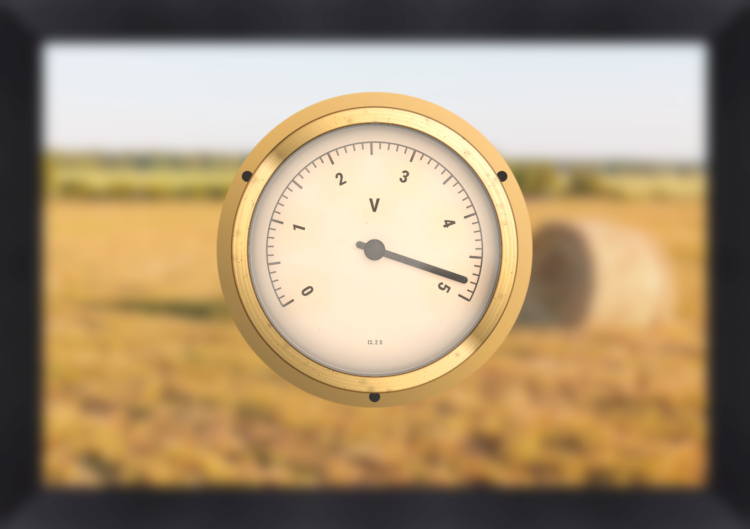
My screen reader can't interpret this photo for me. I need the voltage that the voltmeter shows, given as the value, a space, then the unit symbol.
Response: 4.8 V
